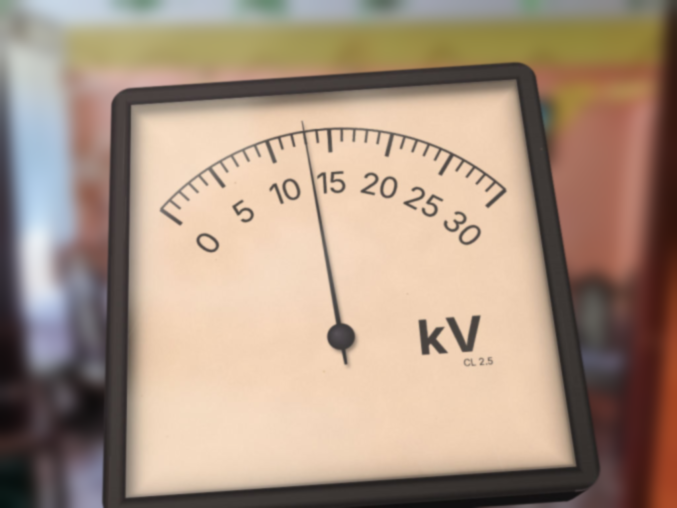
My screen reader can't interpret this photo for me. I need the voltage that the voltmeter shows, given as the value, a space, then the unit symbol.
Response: 13 kV
